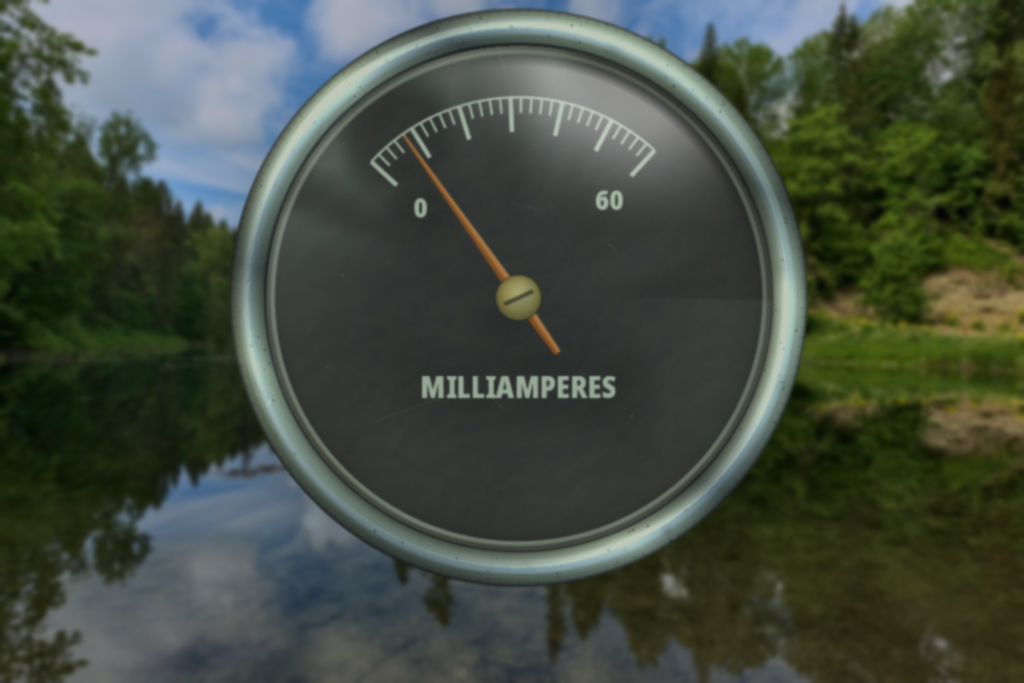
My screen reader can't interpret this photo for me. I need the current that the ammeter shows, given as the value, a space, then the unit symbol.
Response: 8 mA
